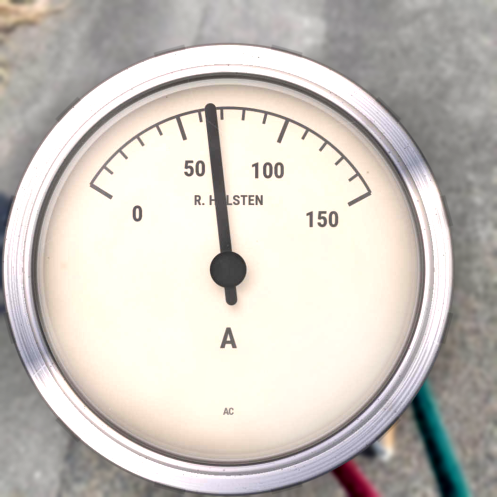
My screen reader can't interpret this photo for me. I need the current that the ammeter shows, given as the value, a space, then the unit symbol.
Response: 65 A
